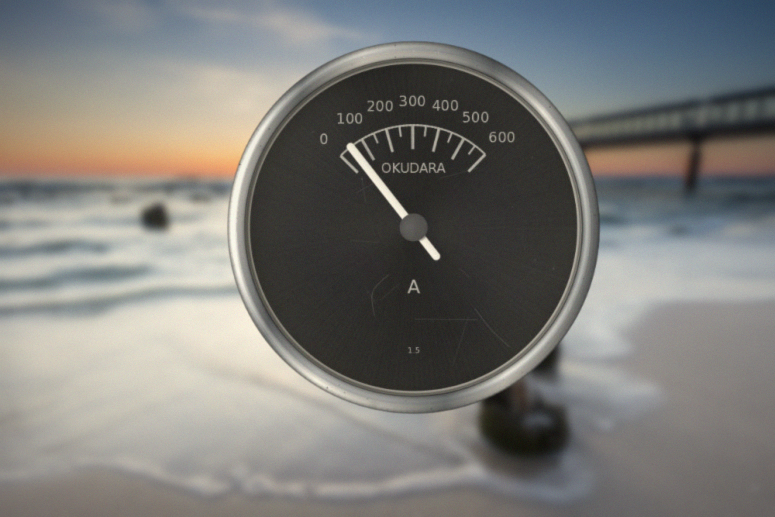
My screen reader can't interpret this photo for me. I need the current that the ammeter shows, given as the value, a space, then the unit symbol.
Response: 50 A
